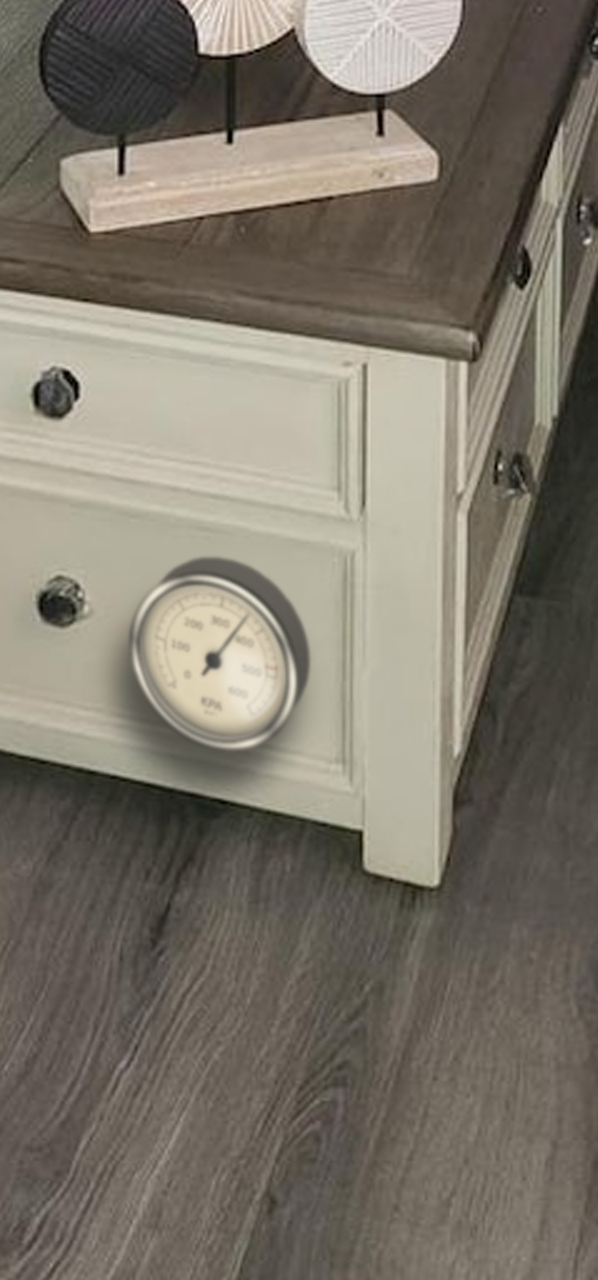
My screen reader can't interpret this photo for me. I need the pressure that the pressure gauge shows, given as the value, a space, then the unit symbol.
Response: 360 kPa
